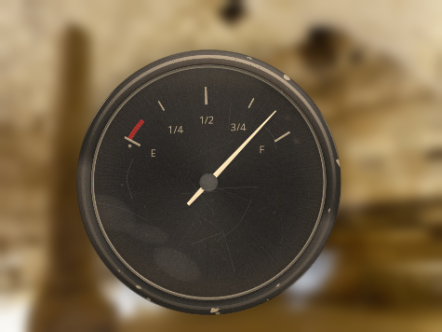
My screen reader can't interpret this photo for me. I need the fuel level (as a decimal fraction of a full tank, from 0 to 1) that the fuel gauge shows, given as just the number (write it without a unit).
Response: 0.875
